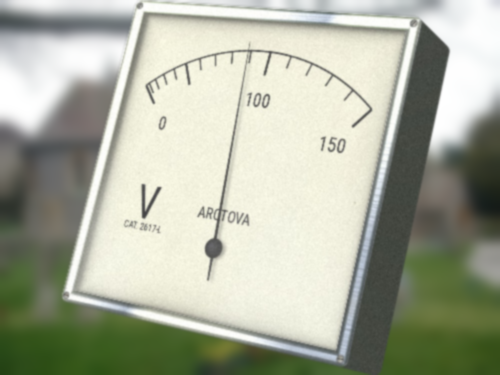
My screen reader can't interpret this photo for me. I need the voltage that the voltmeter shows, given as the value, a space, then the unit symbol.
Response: 90 V
